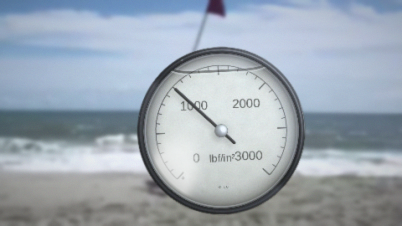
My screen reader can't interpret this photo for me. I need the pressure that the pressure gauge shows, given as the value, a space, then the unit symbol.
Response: 1000 psi
